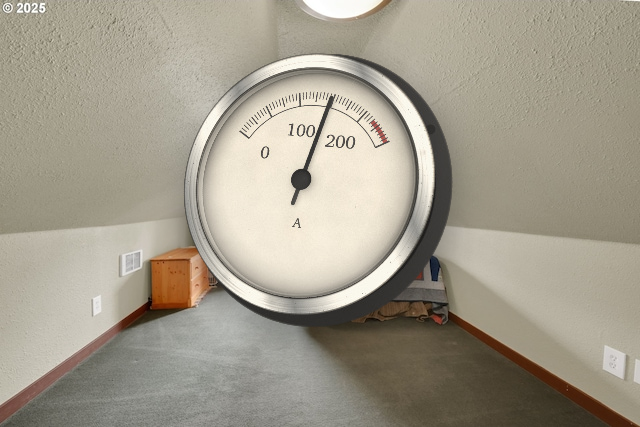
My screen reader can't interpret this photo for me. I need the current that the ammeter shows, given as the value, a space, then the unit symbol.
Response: 150 A
